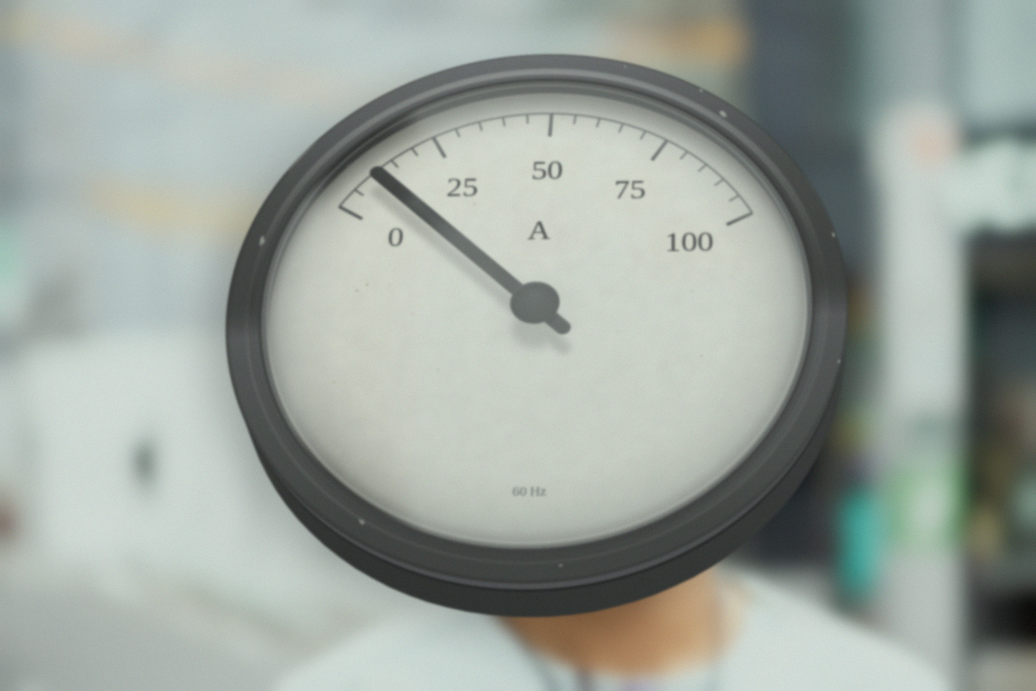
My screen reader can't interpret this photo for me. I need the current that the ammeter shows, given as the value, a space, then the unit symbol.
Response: 10 A
